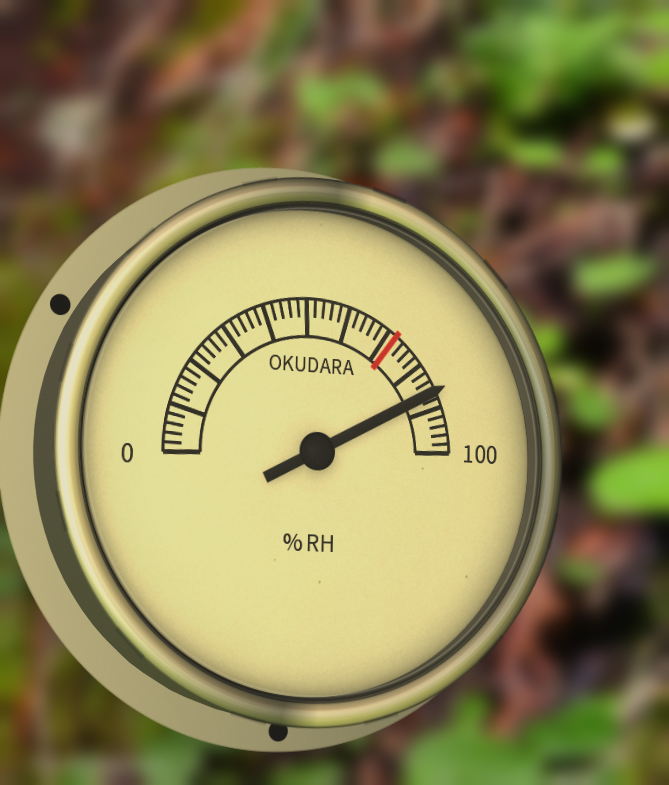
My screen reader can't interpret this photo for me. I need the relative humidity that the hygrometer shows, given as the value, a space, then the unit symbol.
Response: 86 %
